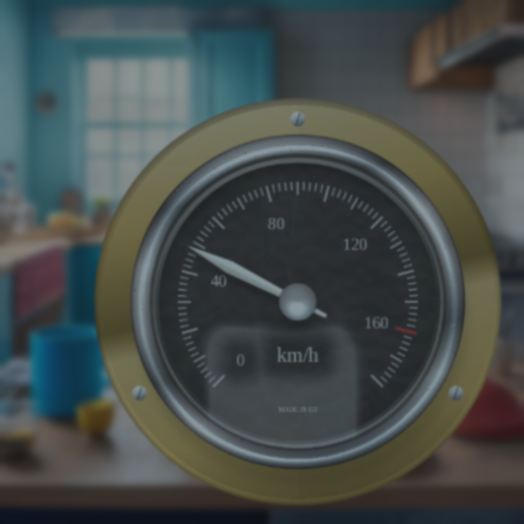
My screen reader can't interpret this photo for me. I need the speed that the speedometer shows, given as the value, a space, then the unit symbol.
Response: 48 km/h
